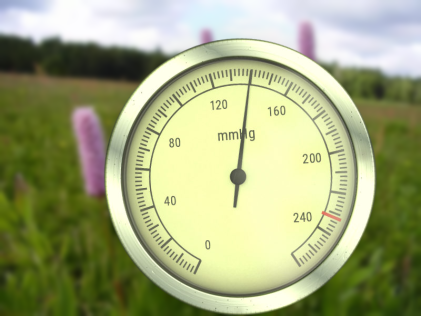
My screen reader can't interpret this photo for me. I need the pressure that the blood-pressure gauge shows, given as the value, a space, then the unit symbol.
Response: 140 mmHg
